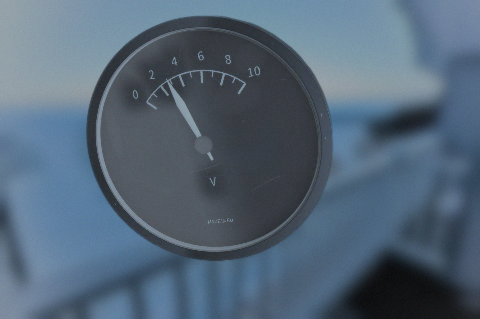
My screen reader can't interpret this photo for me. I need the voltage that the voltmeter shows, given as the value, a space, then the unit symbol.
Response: 3 V
